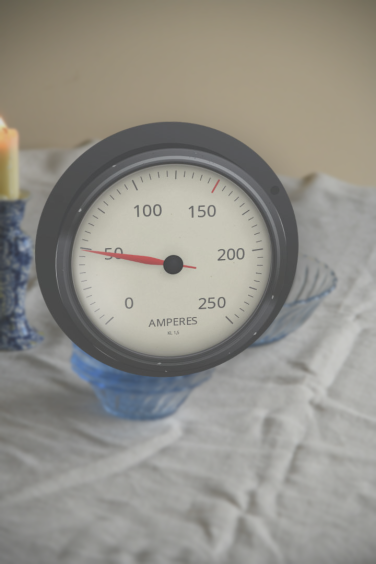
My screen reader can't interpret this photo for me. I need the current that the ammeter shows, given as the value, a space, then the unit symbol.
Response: 50 A
